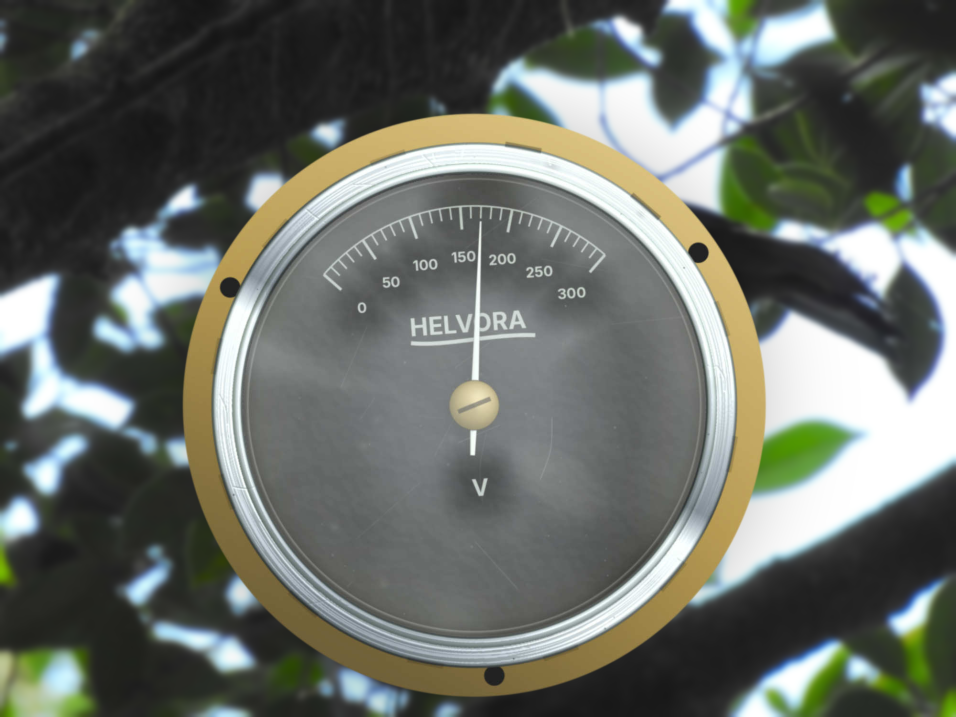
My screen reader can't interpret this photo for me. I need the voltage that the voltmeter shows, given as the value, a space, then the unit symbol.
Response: 170 V
